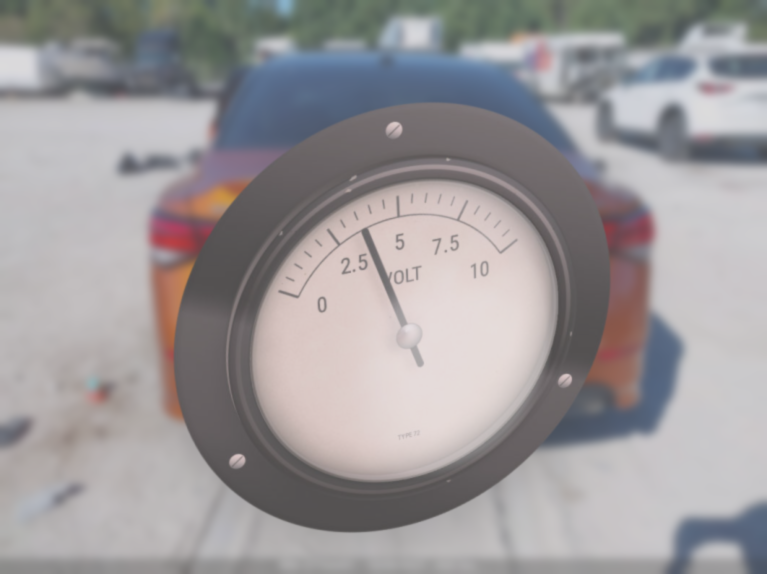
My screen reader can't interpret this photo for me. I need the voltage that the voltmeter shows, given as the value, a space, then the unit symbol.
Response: 3.5 V
